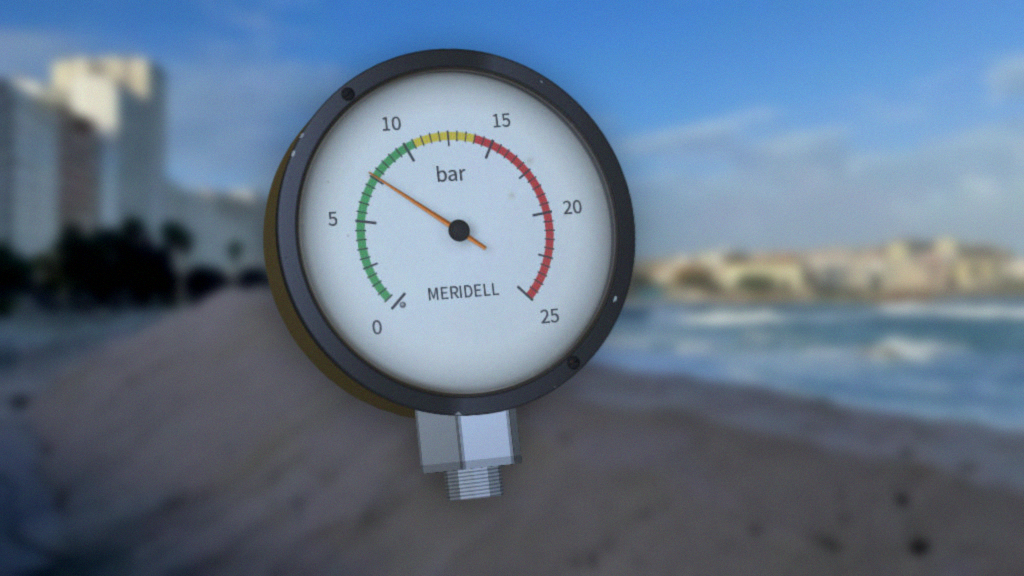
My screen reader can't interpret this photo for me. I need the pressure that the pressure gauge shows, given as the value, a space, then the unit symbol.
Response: 7.5 bar
